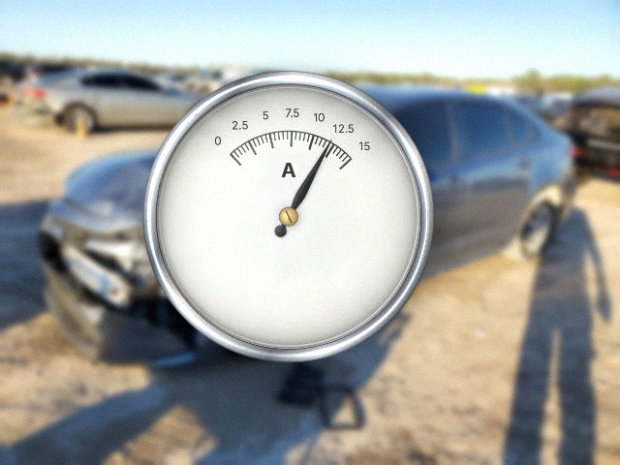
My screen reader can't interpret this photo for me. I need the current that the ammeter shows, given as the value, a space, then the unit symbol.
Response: 12 A
